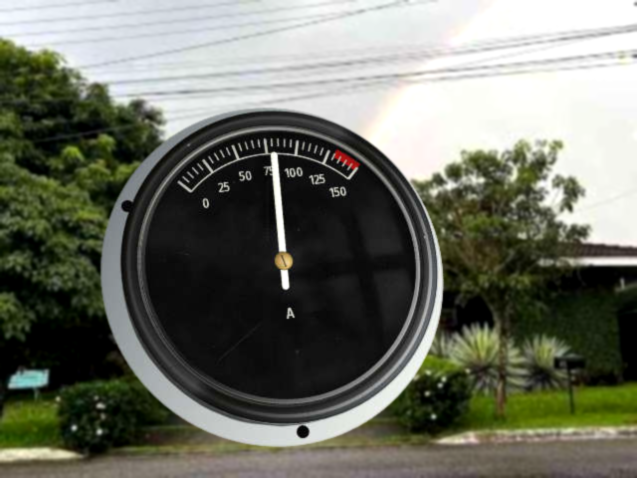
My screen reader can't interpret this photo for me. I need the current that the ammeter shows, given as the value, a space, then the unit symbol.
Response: 80 A
